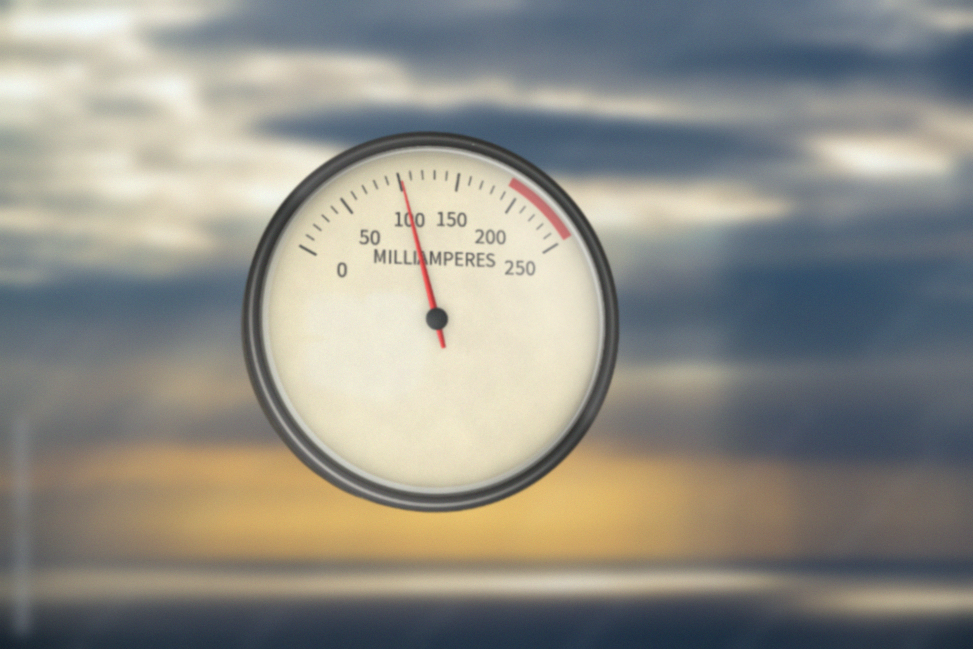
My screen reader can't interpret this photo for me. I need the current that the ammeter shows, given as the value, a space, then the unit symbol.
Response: 100 mA
